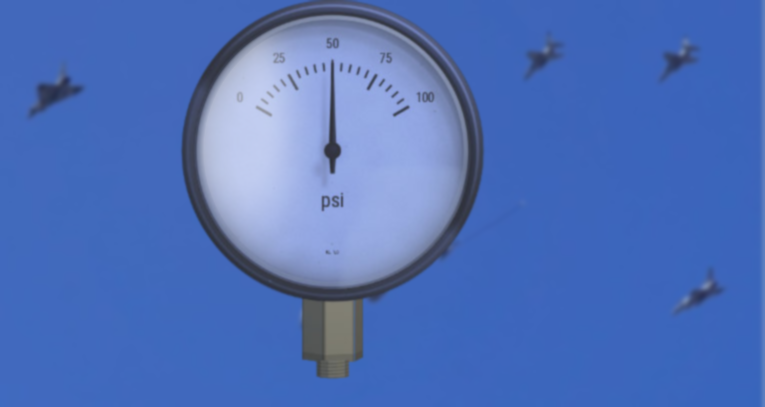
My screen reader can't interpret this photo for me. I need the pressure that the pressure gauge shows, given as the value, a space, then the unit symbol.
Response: 50 psi
